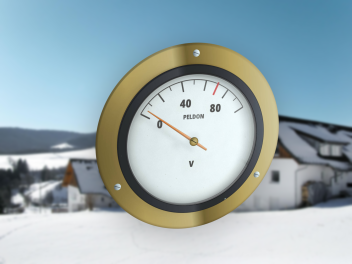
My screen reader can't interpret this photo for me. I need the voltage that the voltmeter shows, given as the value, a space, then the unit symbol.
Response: 5 V
